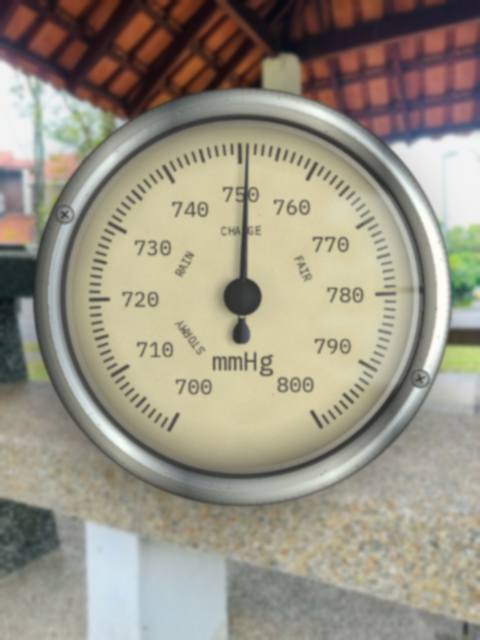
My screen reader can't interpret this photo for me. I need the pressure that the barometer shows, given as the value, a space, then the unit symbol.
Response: 751 mmHg
